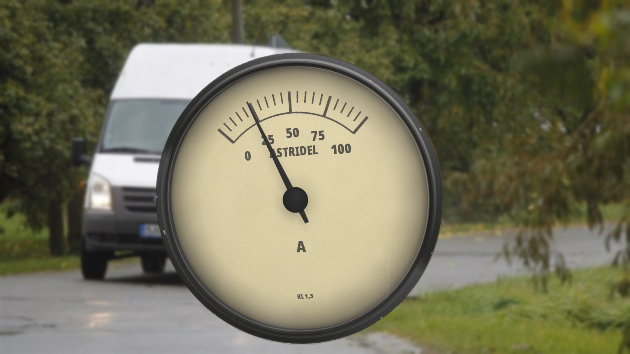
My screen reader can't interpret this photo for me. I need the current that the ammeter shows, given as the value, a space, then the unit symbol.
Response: 25 A
